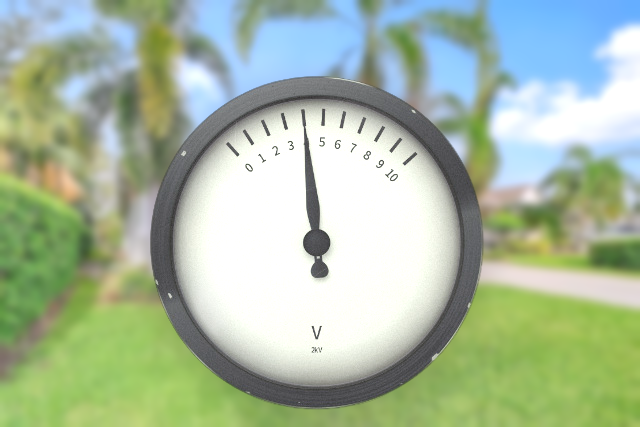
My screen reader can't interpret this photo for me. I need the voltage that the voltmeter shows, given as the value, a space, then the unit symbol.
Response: 4 V
